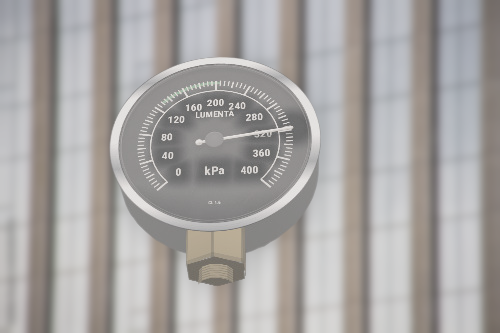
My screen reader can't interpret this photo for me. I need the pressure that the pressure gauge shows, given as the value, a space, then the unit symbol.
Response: 320 kPa
